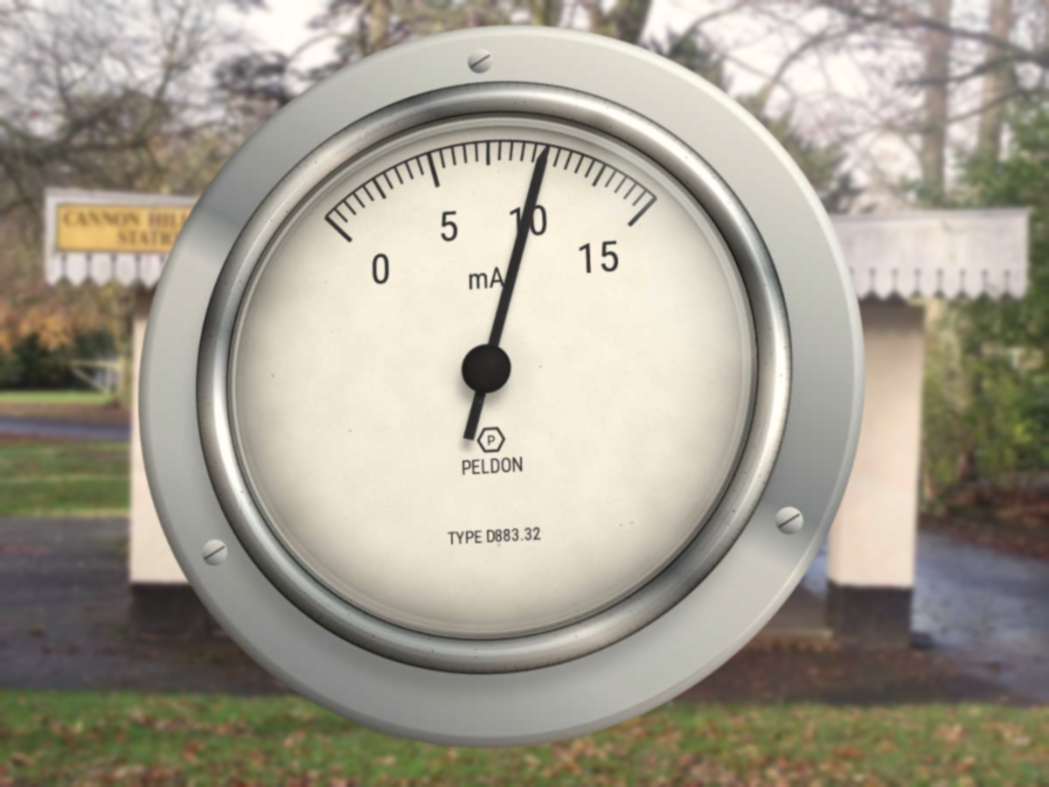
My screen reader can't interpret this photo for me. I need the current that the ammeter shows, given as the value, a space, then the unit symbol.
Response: 10 mA
